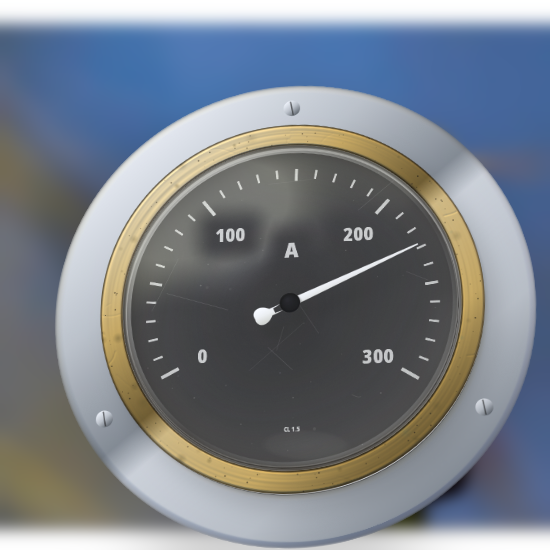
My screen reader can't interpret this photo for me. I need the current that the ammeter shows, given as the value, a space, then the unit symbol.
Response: 230 A
